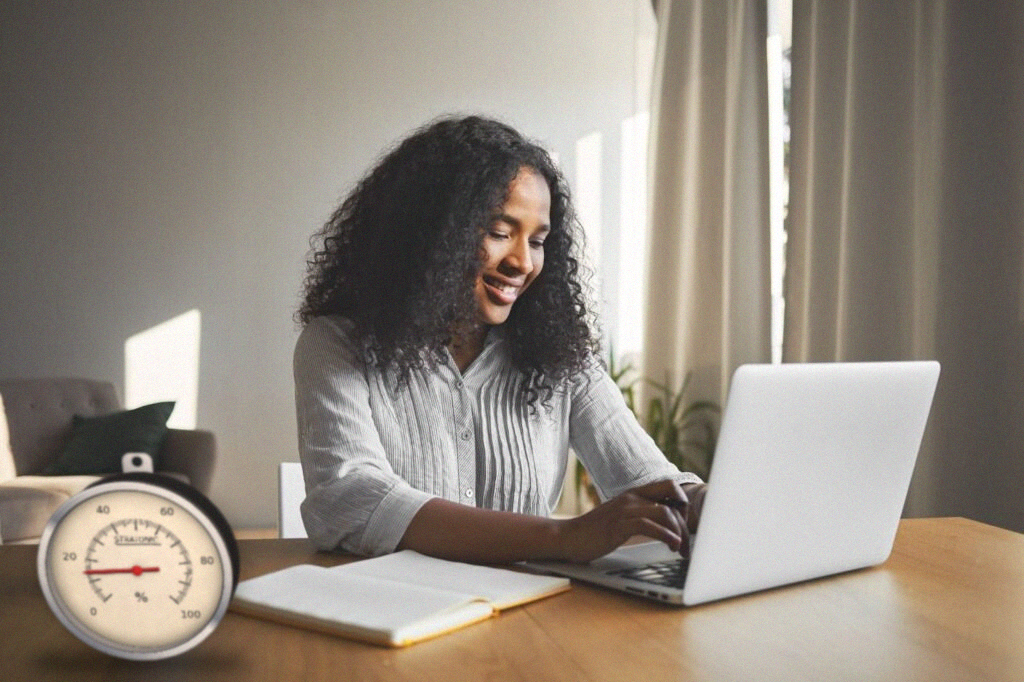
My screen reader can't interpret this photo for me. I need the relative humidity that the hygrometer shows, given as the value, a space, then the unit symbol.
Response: 15 %
